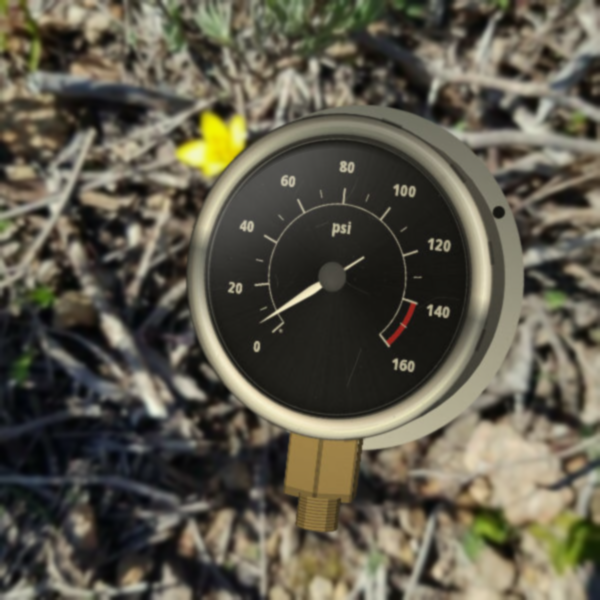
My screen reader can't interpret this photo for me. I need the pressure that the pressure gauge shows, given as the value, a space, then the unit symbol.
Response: 5 psi
